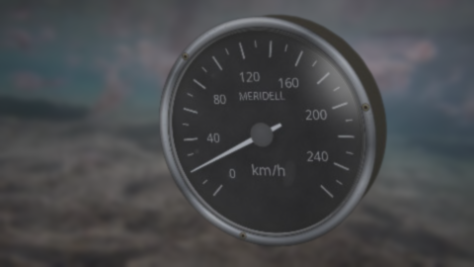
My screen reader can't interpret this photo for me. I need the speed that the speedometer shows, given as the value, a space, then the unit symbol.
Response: 20 km/h
